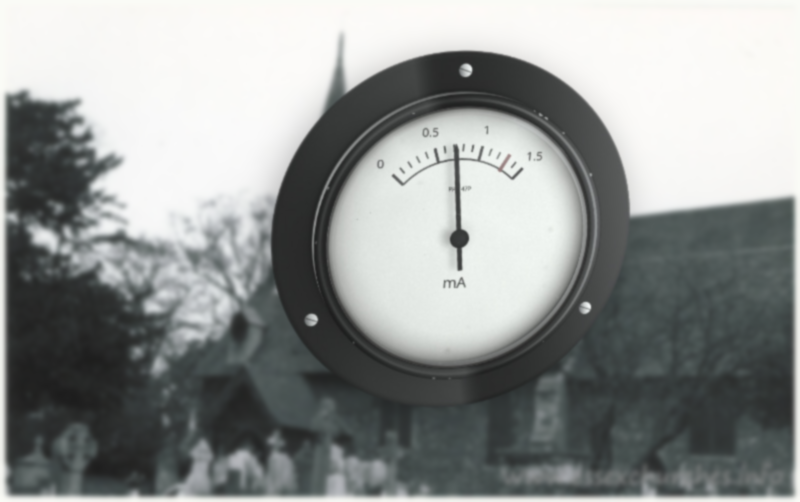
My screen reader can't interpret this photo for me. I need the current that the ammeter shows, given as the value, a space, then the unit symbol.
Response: 0.7 mA
